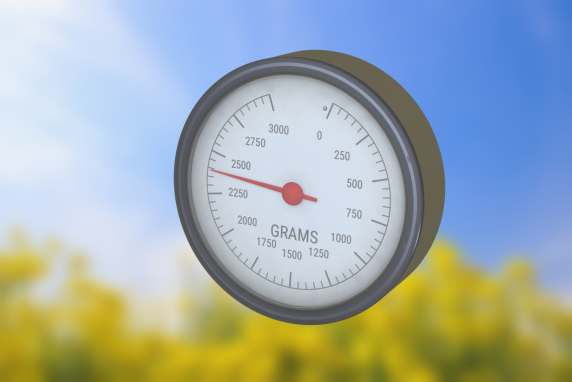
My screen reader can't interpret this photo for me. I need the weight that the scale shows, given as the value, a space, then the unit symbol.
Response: 2400 g
